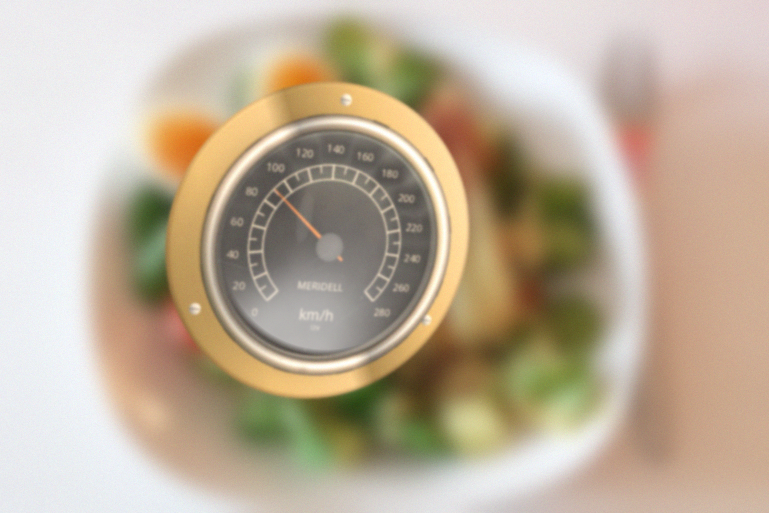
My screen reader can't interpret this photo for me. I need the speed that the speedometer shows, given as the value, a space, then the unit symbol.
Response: 90 km/h
